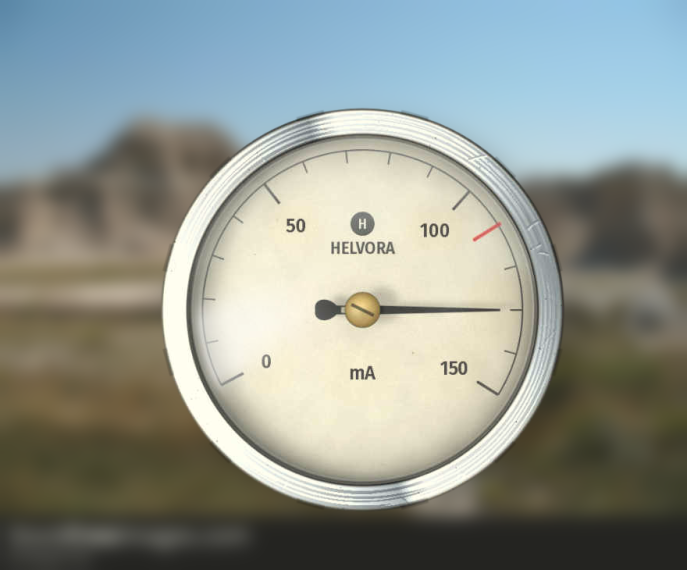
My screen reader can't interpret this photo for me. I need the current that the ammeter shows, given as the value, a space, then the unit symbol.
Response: 130 mA
